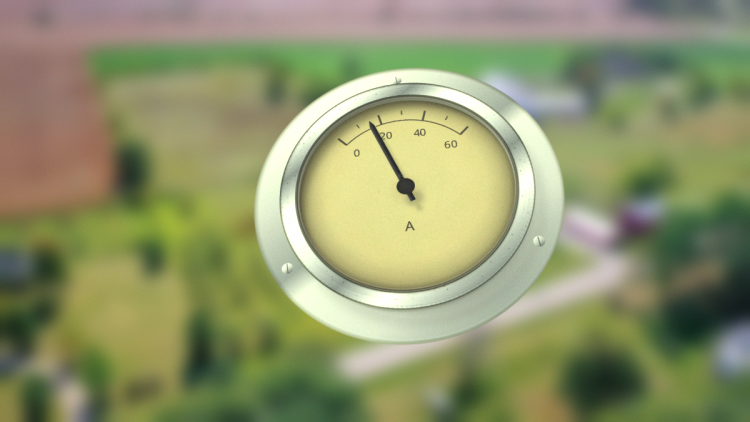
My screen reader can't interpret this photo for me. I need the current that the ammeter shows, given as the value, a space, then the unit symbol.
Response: 15 A
